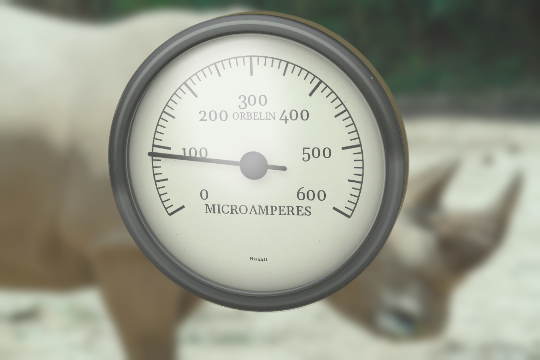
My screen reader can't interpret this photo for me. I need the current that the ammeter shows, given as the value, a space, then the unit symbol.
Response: 90 µA
